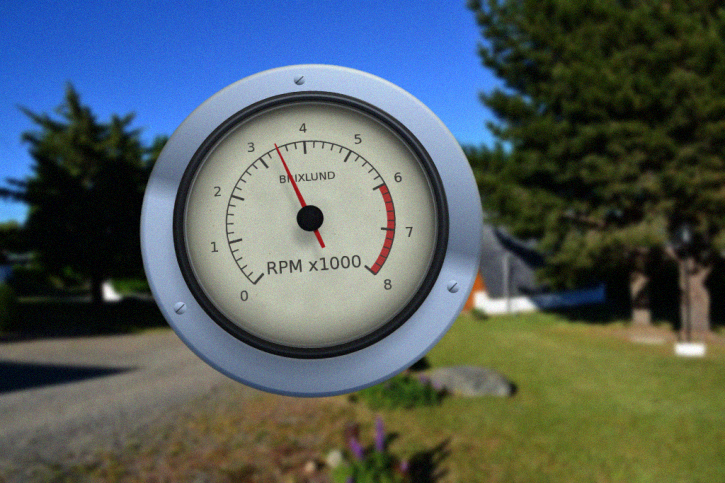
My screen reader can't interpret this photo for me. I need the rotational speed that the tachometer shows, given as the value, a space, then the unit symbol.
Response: 3400 rpm
